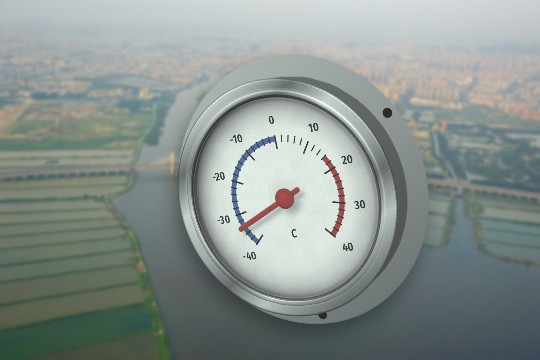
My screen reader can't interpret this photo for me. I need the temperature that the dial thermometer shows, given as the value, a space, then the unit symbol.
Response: -34 °C
